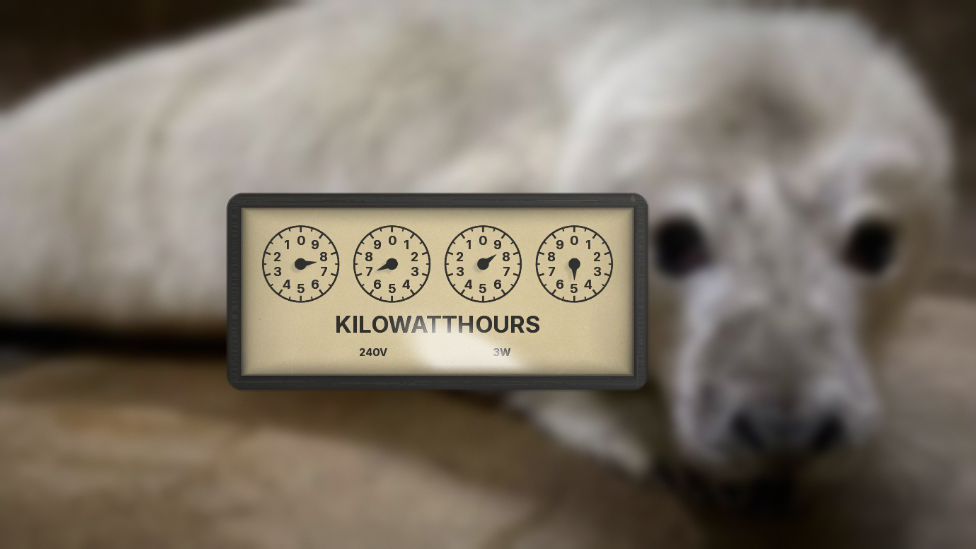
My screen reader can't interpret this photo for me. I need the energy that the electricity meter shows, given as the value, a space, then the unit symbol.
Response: 7685 kWh
